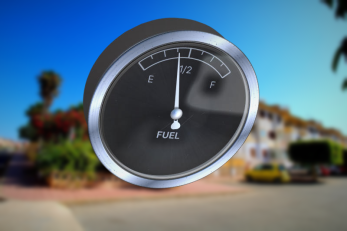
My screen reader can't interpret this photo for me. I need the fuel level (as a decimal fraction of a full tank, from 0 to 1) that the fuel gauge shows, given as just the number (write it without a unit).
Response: 0.375
